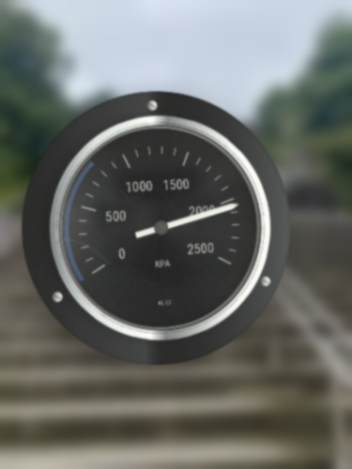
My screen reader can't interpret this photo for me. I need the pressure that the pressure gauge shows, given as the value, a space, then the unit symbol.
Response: 2050 kPa
